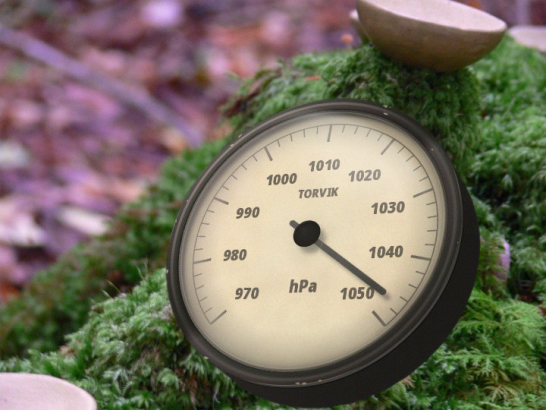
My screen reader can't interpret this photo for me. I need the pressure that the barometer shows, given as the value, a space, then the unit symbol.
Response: 1047 hPa
